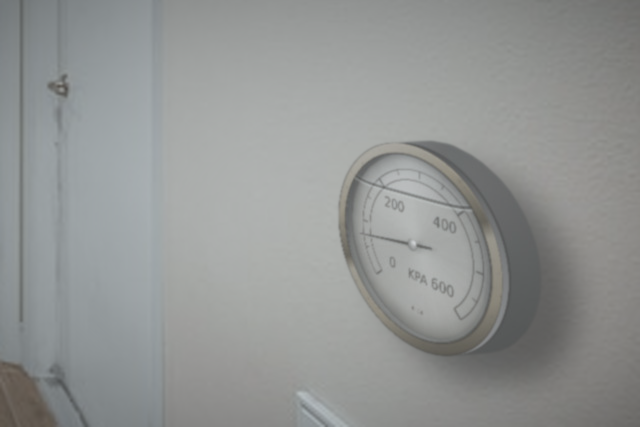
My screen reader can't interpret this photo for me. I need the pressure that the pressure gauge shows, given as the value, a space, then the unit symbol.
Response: 75 kPa
